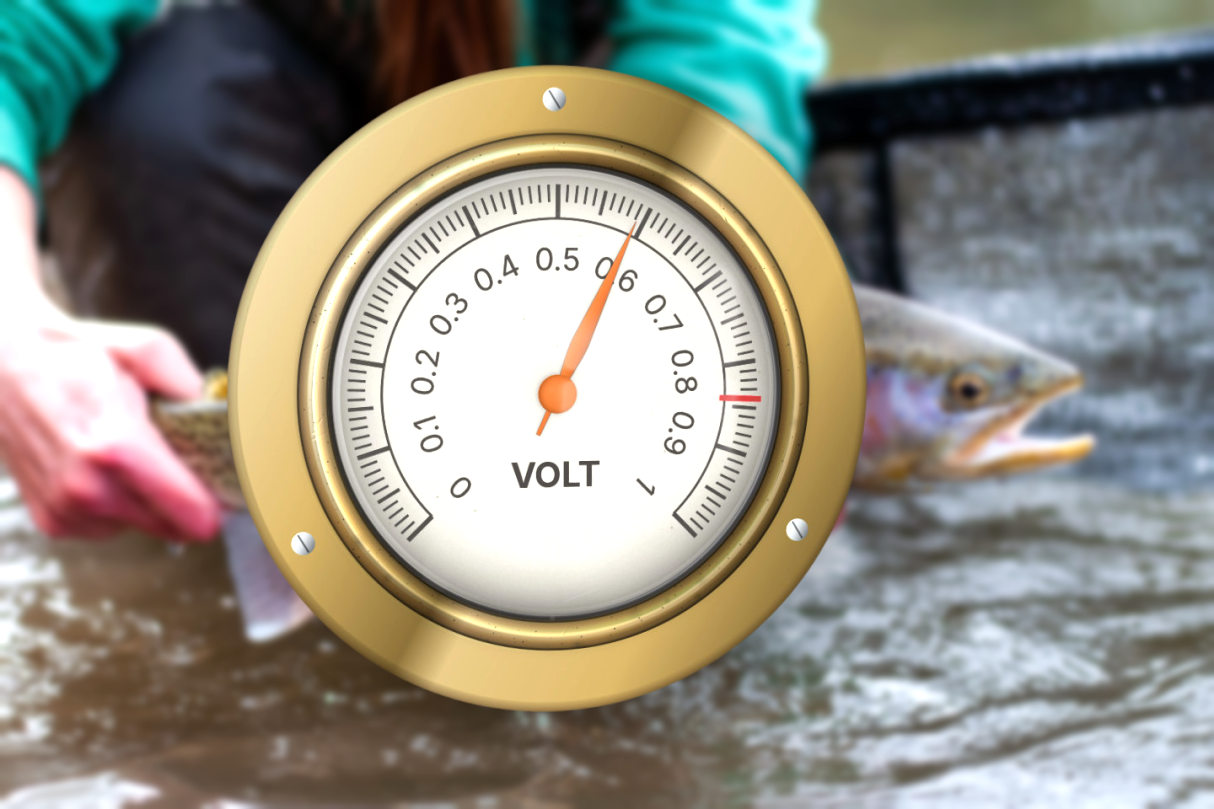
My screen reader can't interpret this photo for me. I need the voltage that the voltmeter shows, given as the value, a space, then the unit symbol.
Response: 0.59 V
